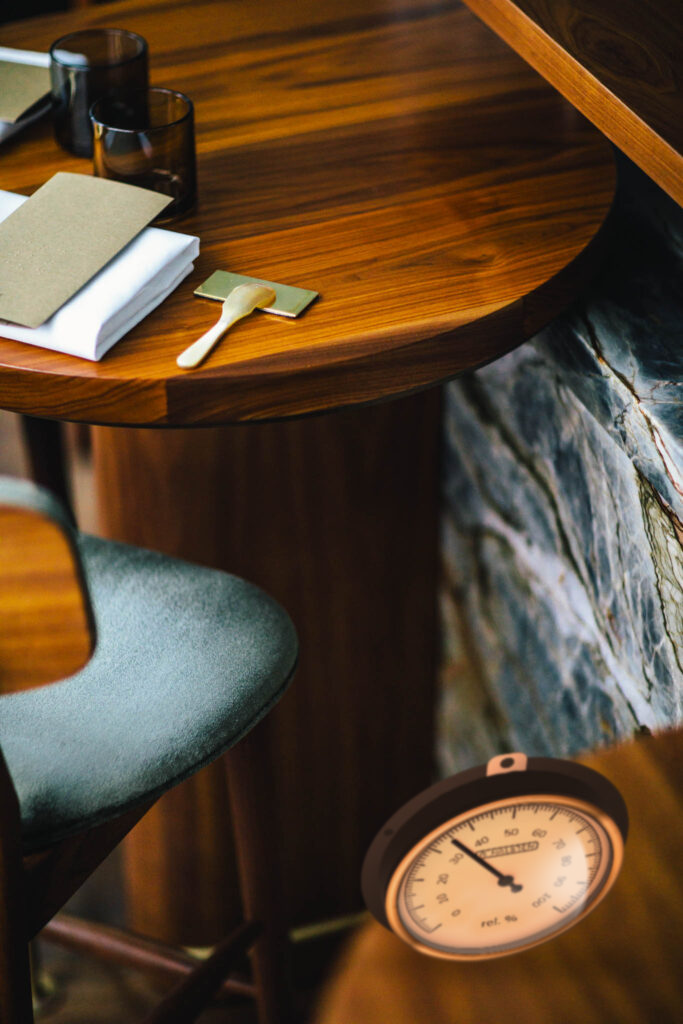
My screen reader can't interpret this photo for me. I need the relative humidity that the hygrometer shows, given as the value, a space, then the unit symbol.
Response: 35 %
